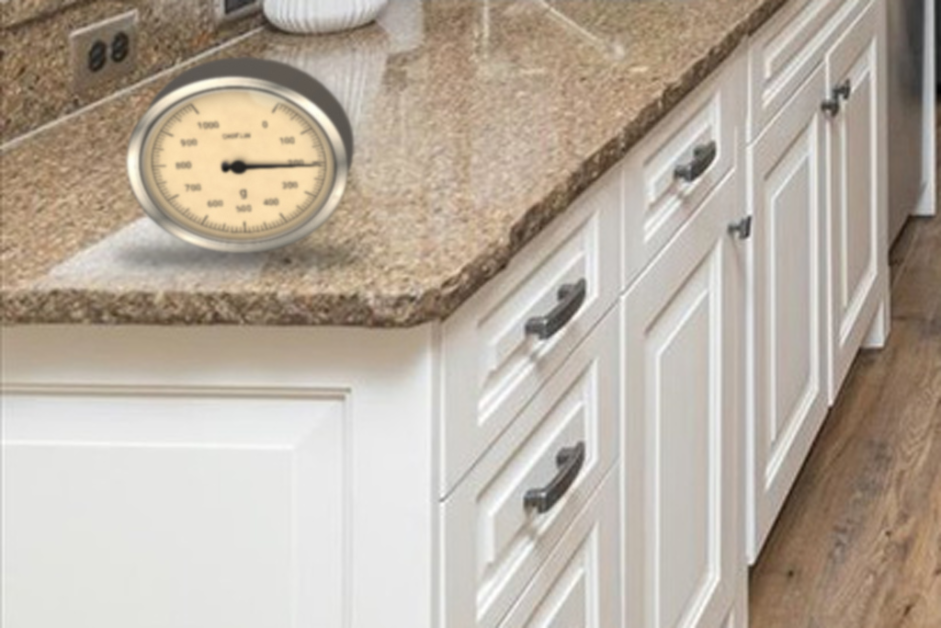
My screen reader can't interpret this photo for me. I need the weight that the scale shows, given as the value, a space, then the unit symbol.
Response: 200 g
